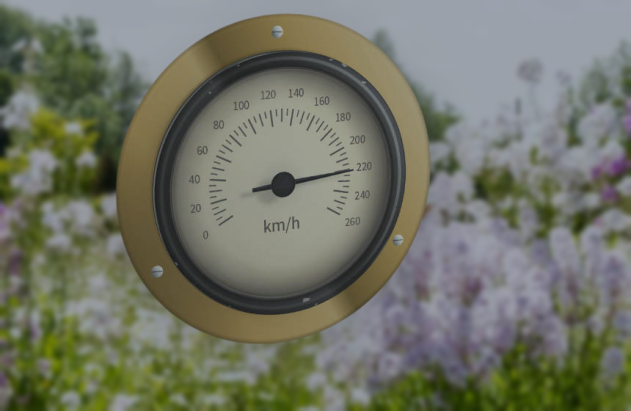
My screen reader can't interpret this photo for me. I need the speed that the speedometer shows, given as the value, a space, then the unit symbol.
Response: 220 km/h
